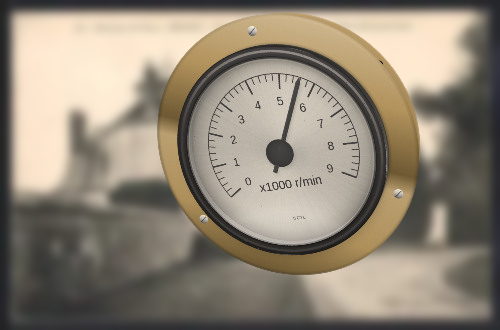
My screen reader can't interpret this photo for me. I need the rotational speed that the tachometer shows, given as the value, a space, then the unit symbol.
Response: 5600 rpm
